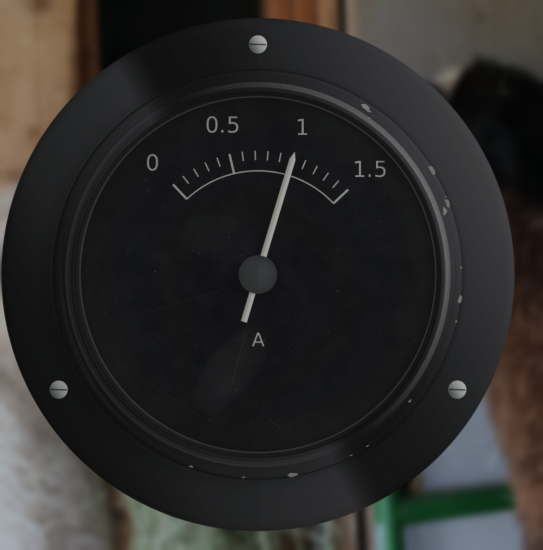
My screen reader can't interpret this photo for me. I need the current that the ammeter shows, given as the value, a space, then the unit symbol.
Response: 1 A
